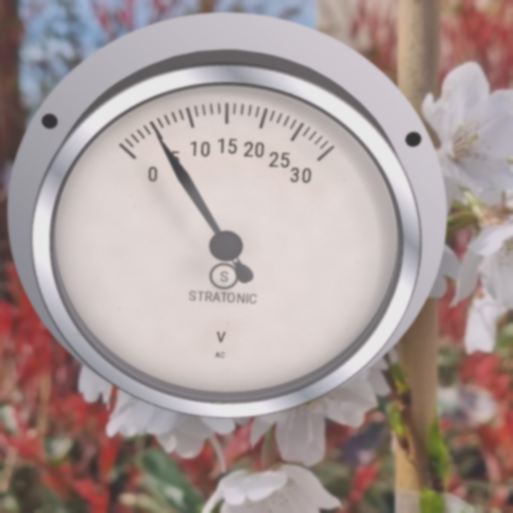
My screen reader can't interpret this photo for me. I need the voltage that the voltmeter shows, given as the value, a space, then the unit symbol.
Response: 5 V
